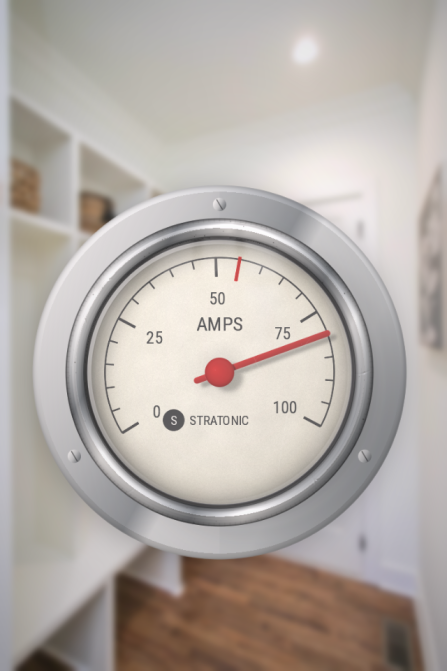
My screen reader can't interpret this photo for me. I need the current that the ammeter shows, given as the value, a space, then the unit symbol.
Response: 80 A
